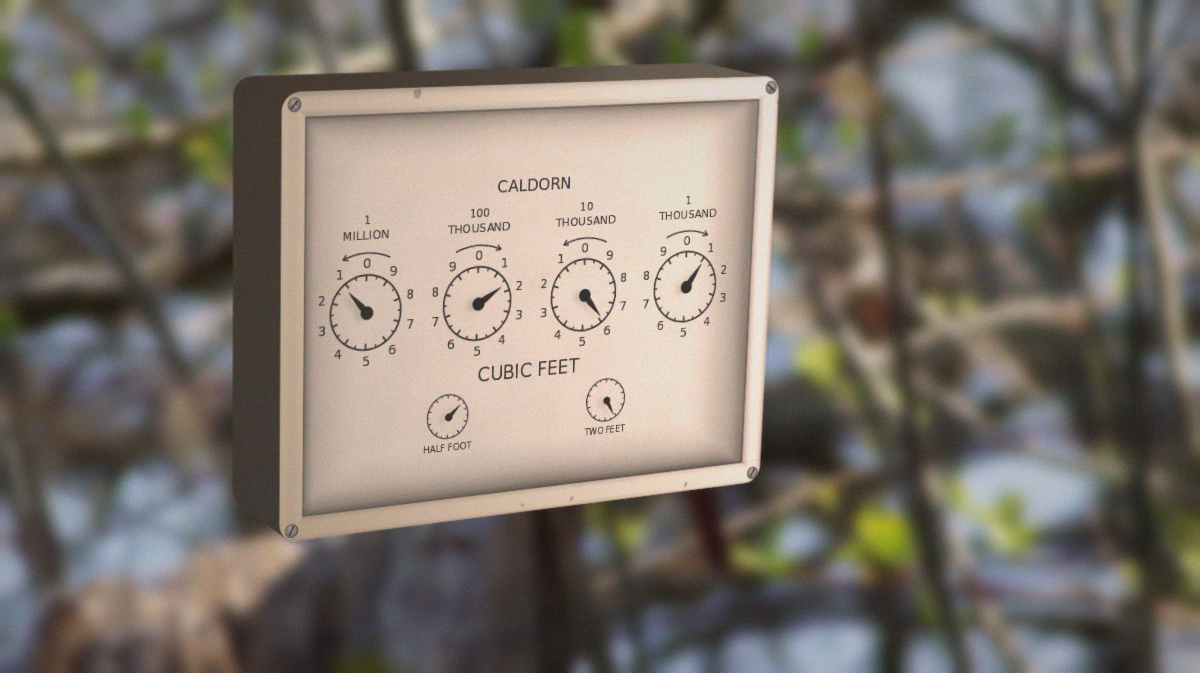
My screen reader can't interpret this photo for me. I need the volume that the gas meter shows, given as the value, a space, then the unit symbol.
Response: 116100 ft³
